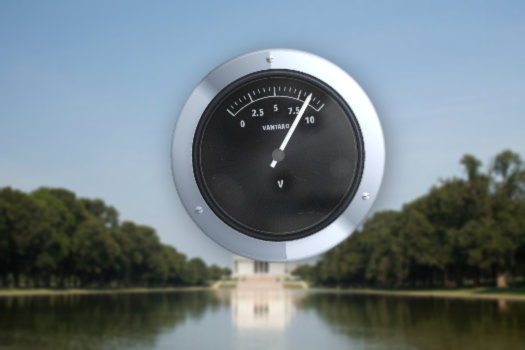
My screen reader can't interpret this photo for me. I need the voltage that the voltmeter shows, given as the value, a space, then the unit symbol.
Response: 8.5 V
